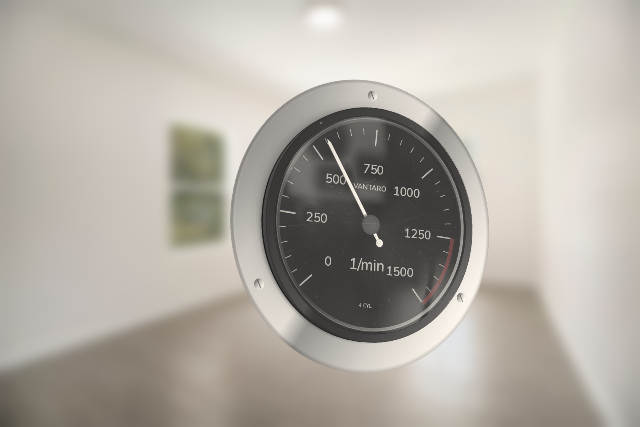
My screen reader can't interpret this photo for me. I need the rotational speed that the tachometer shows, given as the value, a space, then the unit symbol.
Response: 550 rpm
